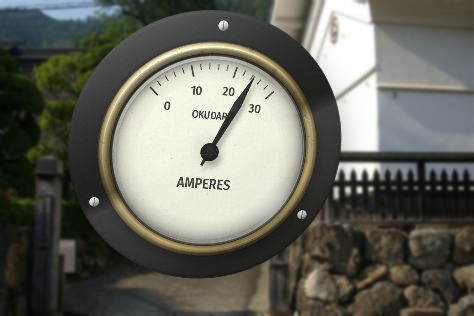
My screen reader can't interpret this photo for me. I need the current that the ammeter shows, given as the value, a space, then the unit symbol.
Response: 24 A
